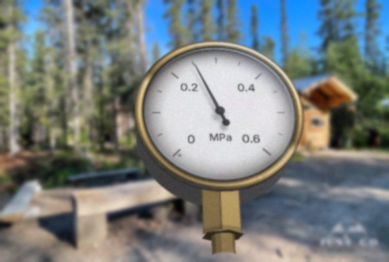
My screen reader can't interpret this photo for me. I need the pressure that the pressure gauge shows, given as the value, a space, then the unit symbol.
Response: 0.25 MPa
